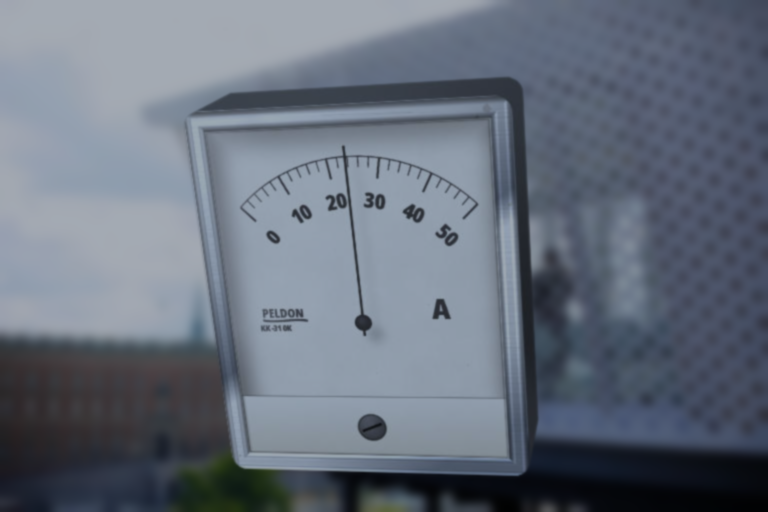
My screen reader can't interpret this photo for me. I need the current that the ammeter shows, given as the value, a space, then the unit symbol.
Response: 24 A
